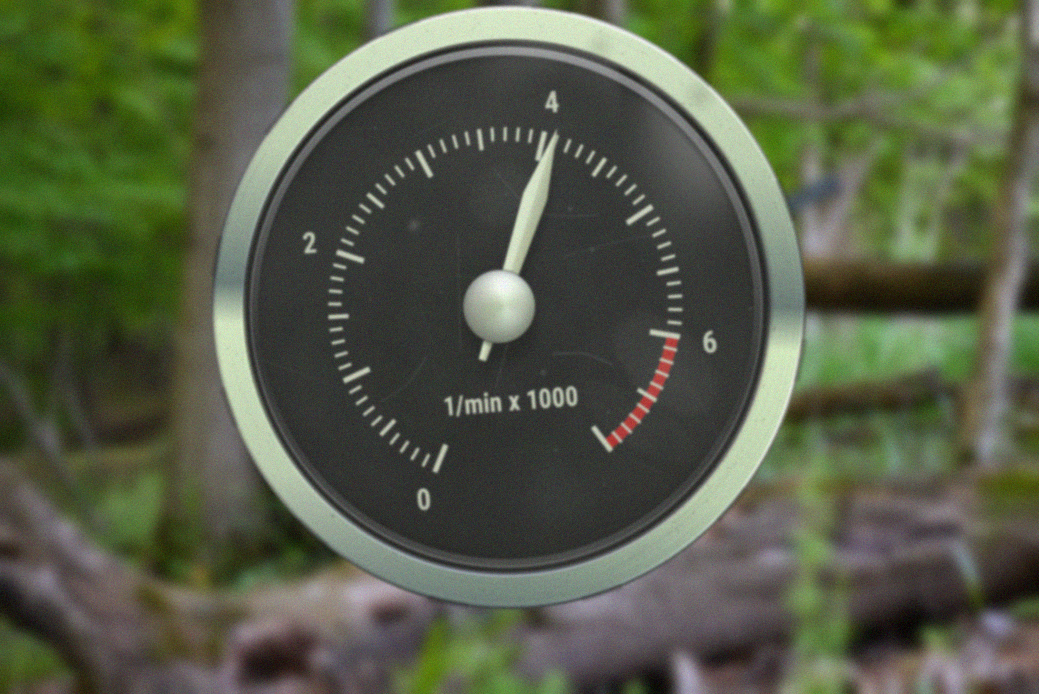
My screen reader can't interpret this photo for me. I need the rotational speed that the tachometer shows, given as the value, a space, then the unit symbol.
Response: 4100 rpm
